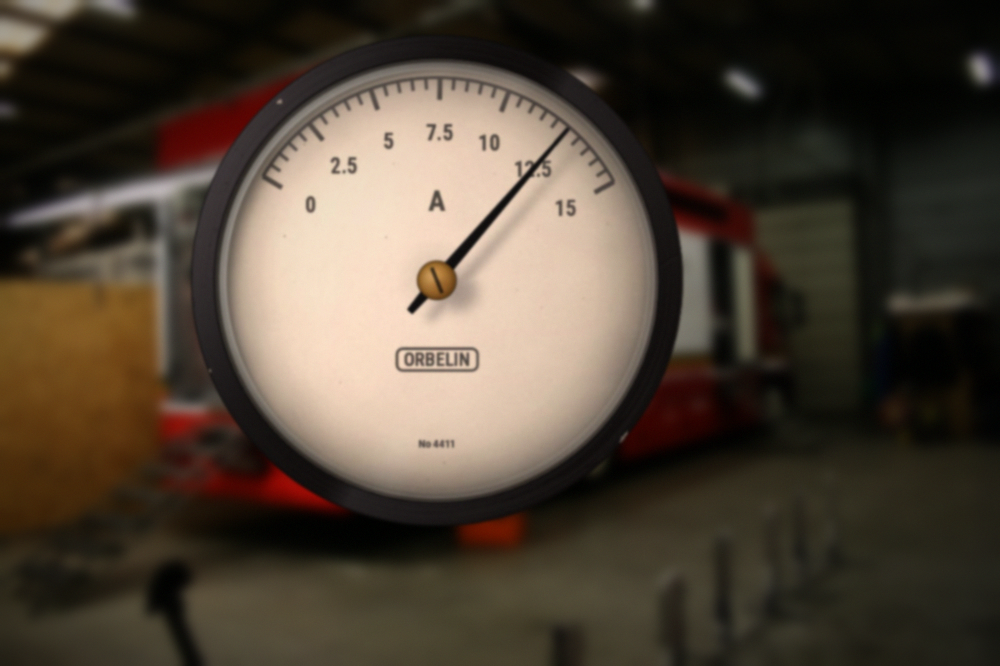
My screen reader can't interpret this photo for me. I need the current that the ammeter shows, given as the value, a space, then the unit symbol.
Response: 12.5 A
